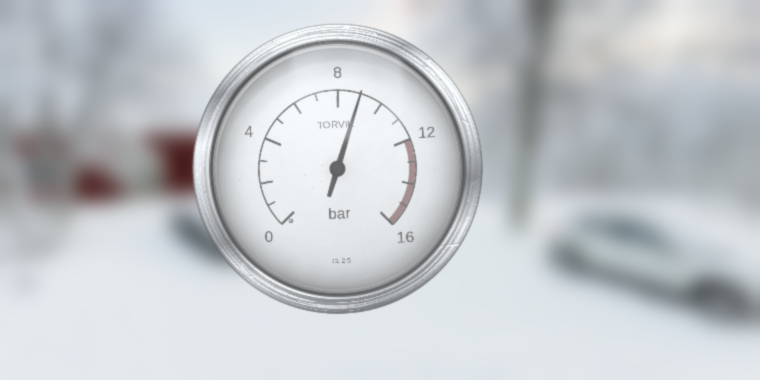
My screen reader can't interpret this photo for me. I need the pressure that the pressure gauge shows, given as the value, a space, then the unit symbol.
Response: 9 bar
